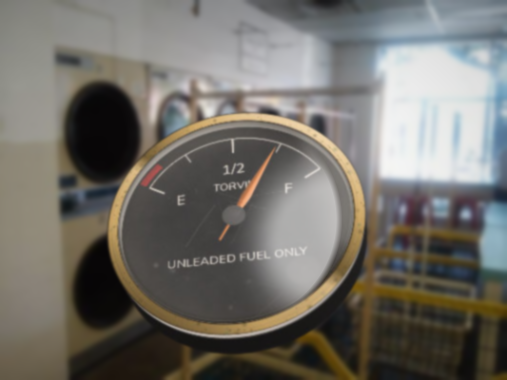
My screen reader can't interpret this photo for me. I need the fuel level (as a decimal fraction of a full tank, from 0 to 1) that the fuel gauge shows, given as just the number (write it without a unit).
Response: 0.75
